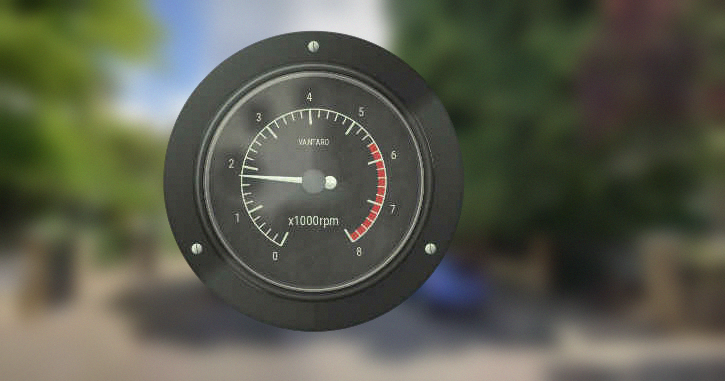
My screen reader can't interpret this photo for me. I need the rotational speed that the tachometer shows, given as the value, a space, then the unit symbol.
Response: 1800 rpm
